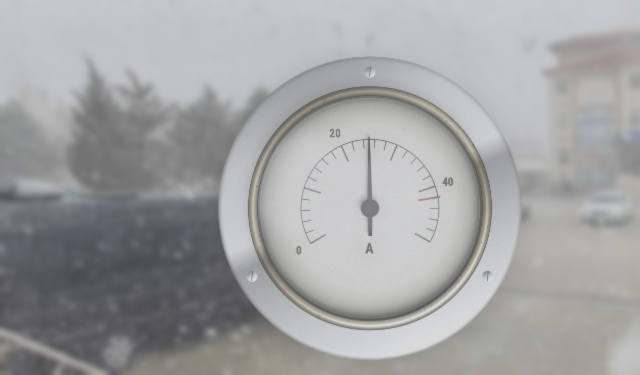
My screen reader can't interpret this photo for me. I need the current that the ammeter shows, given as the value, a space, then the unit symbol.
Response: 25 A
